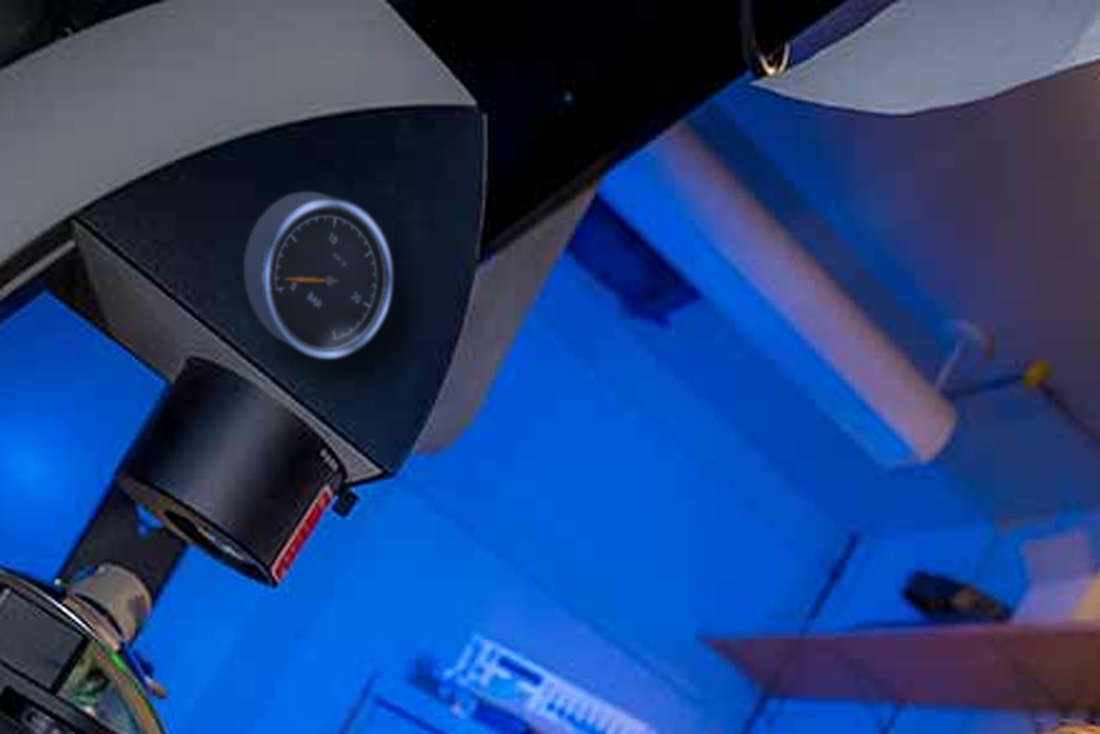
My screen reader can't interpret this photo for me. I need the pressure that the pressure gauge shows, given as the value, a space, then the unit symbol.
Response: 1 bar
